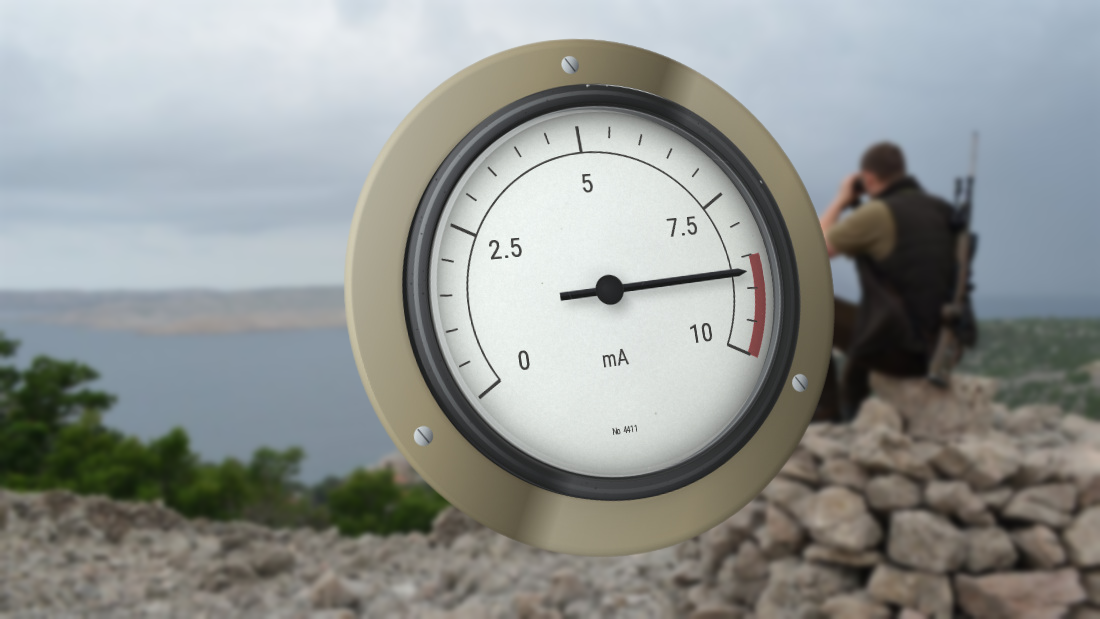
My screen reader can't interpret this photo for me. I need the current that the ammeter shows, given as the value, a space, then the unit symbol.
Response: 8.75 mA
